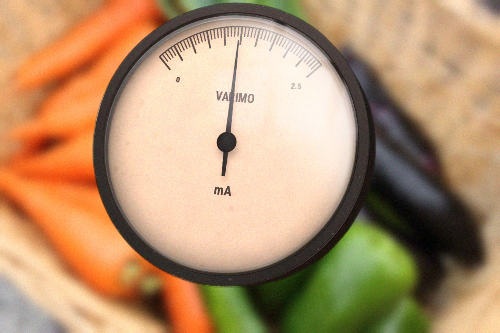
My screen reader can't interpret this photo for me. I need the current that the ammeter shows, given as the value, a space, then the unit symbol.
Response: 1.25 mA
